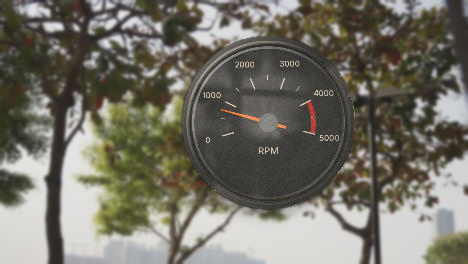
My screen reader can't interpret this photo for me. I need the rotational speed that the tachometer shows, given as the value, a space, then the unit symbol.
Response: 750 rpm
